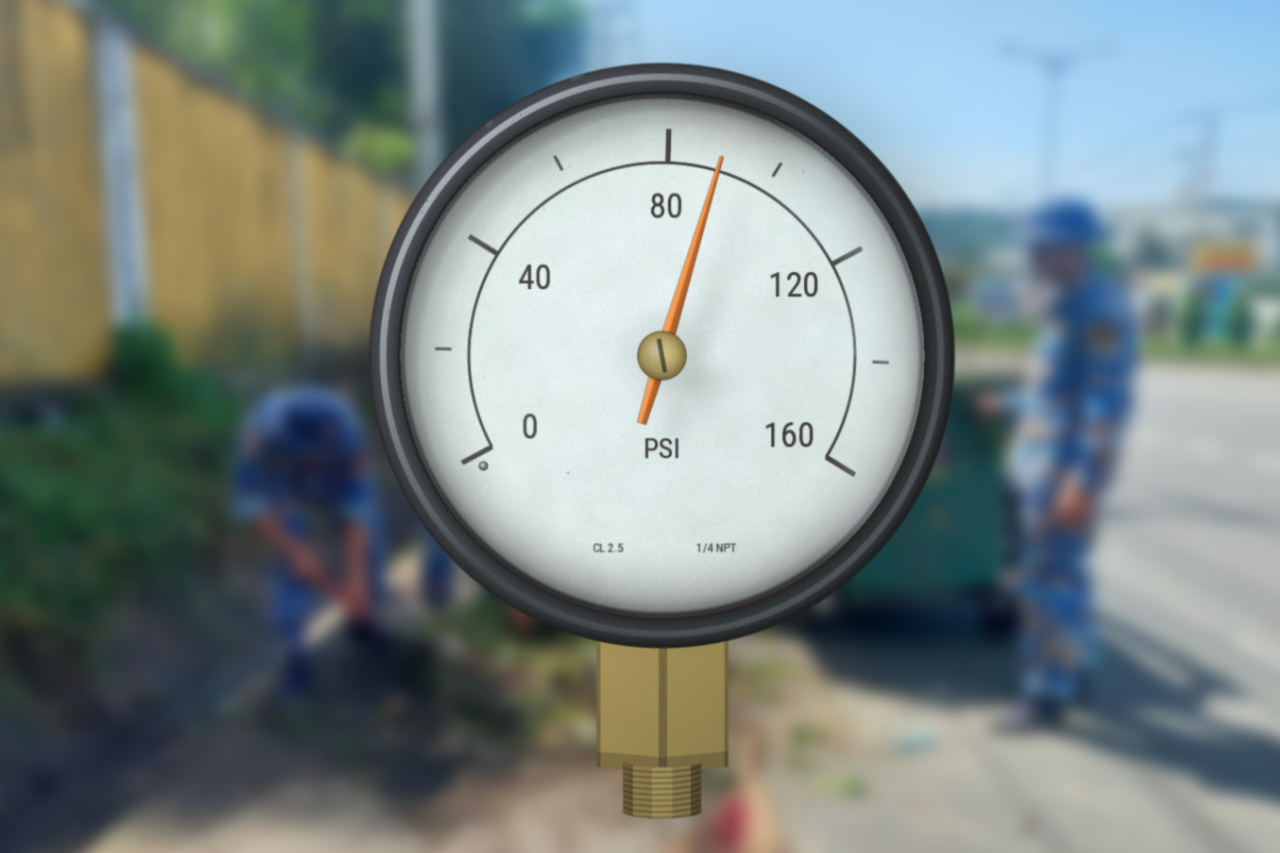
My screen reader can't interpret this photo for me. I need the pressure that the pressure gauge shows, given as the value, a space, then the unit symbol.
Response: 90 psi
